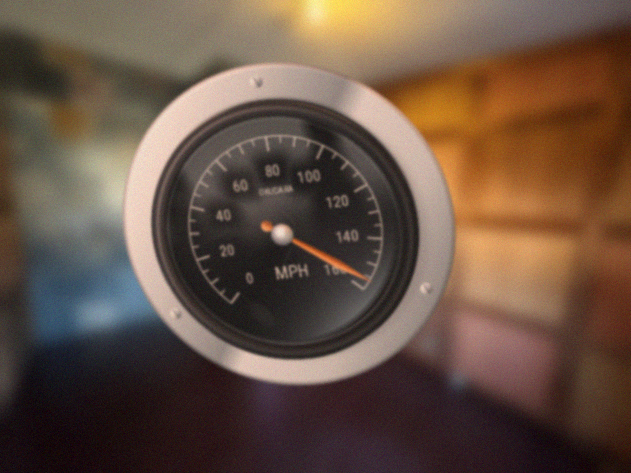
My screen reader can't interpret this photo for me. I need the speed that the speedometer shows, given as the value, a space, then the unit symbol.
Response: 155 mph
